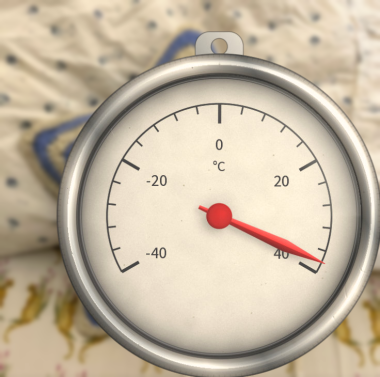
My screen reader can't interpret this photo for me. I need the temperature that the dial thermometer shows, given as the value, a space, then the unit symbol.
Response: 38 °C
